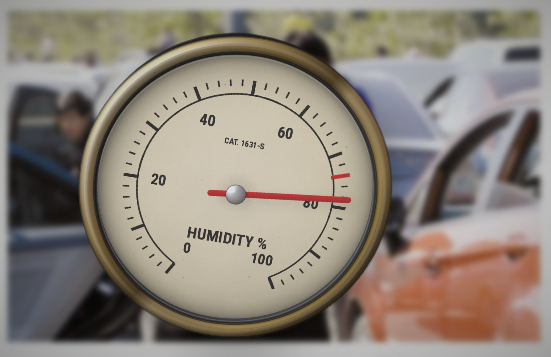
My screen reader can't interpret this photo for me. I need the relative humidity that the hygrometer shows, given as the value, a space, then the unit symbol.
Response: 78 %
